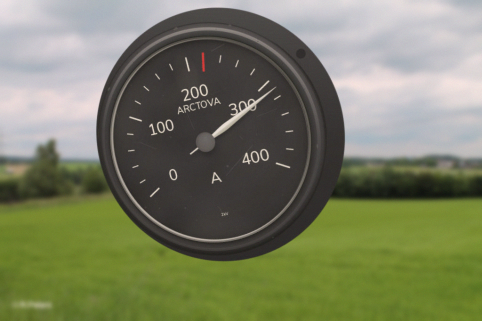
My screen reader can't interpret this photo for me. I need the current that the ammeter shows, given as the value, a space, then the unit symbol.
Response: 310 A
